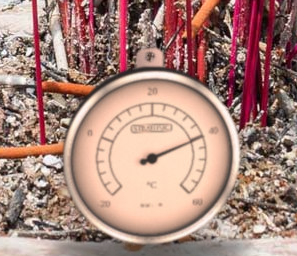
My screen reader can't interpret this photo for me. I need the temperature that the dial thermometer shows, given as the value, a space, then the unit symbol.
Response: 40 °C
